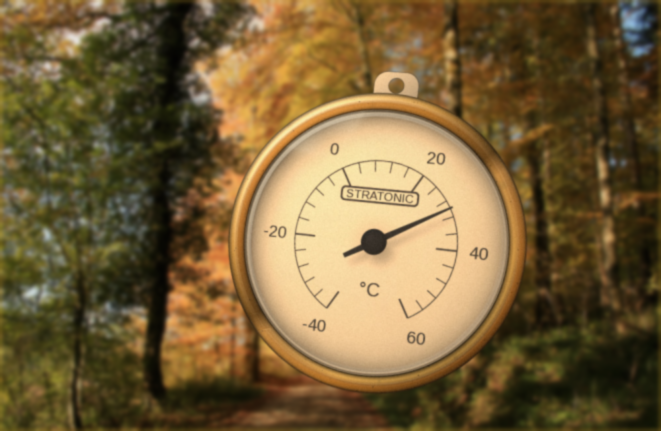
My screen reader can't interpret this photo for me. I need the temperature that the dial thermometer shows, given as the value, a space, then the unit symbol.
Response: 30 °C
